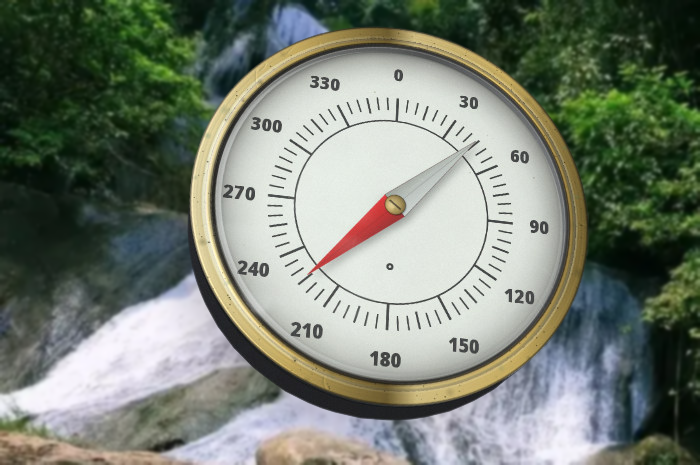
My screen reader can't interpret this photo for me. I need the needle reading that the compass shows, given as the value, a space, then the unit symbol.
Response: 225 °
